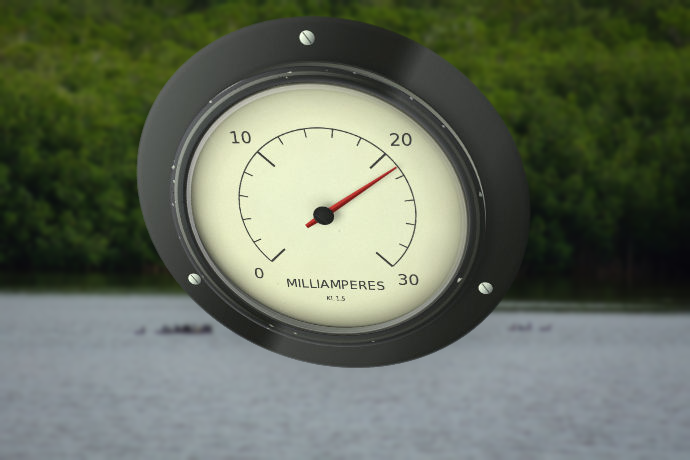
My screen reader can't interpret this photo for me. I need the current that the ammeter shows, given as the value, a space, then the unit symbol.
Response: 21 mA
